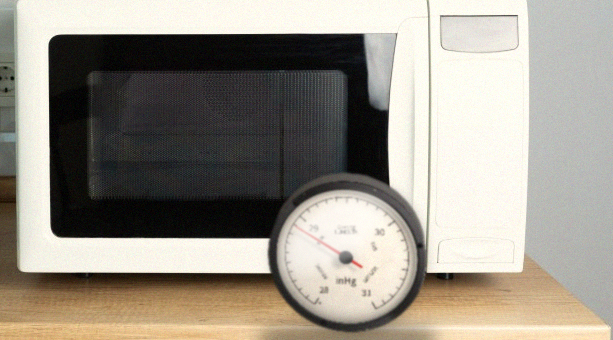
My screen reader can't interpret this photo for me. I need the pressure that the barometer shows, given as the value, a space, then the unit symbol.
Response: 28.9 inHg
